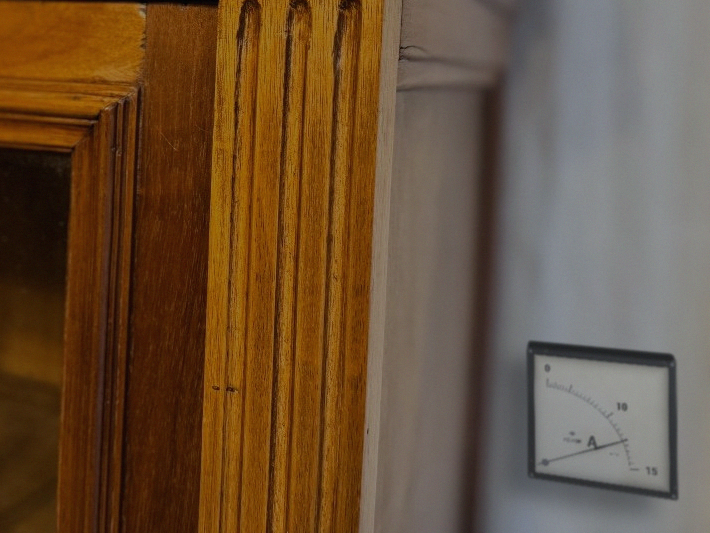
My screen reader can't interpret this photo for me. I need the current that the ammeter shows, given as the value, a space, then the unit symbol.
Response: 12.5 A
